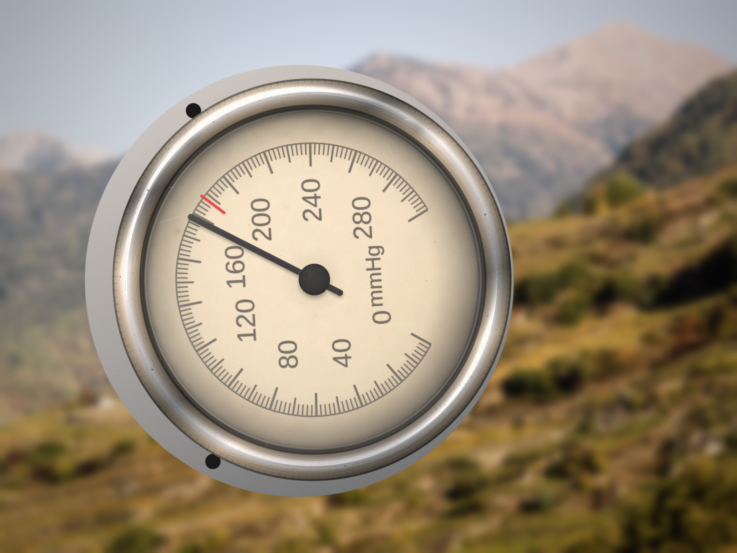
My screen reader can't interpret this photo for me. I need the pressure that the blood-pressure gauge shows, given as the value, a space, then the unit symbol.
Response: 178 mmHg
